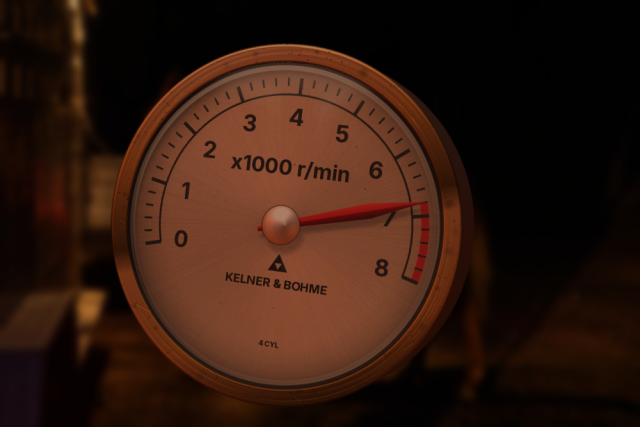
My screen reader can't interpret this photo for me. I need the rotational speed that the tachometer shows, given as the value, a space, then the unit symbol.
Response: 6800 rpm
